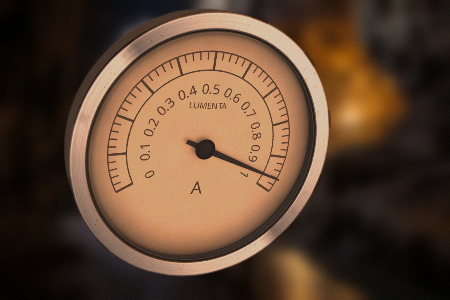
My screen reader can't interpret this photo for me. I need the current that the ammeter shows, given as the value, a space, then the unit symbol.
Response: 0.96 A
